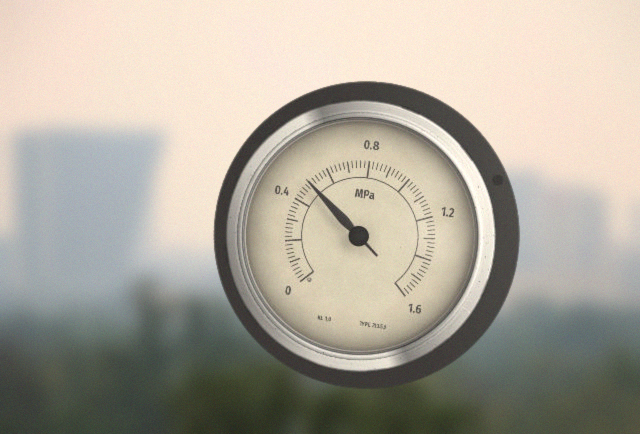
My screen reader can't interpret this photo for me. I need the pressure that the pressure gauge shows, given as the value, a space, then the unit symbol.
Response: 0.5 MPa
